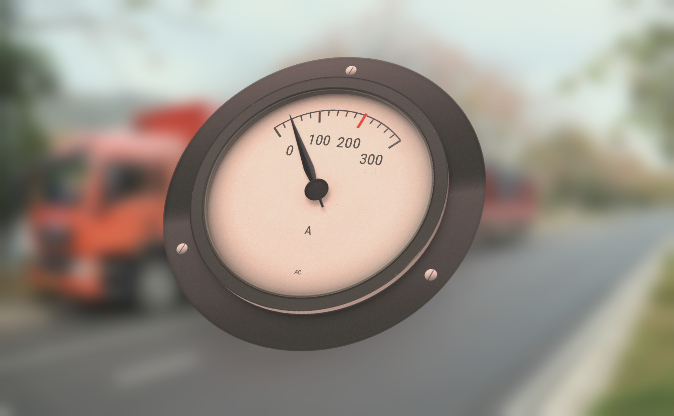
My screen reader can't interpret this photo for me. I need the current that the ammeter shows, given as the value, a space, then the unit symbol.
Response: 40 A
